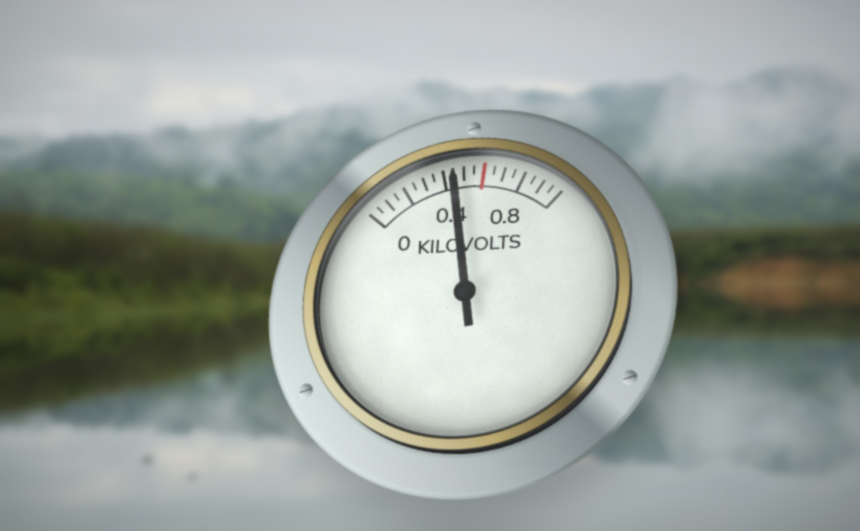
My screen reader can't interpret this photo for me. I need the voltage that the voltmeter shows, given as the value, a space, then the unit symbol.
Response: 0.45 kV
